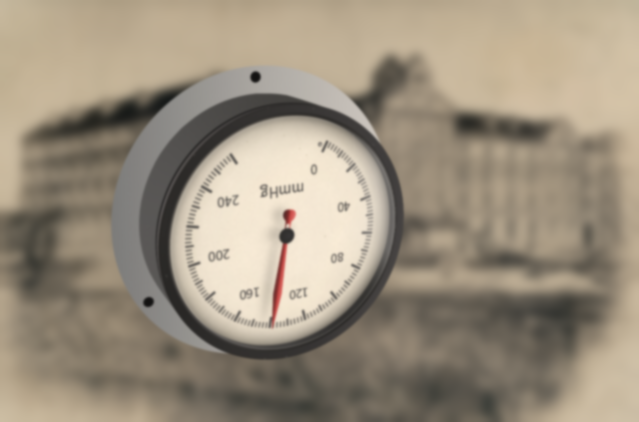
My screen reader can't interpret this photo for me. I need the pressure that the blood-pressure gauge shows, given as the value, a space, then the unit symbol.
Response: 140 mmHg
